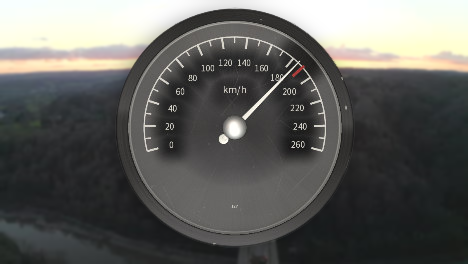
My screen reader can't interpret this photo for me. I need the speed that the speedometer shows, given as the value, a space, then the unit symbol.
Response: 185 km/h
